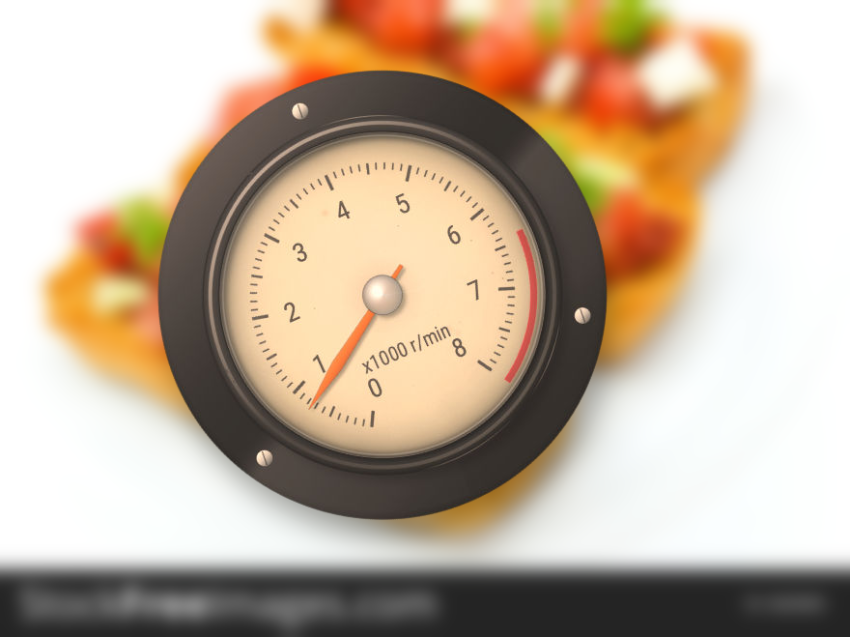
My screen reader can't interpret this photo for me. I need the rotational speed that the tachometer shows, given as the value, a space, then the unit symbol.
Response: 750 rpm
